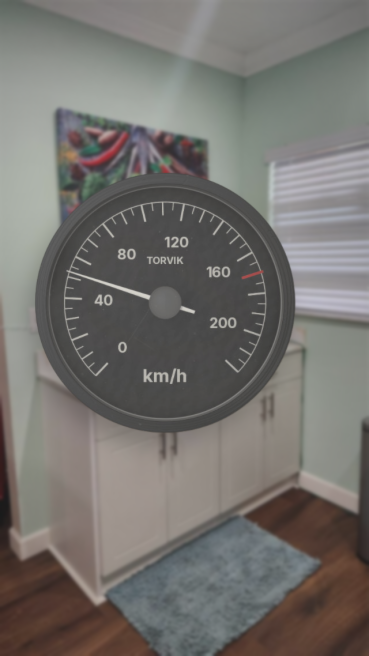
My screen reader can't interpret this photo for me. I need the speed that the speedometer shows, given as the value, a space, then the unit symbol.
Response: 52.5 km/h
